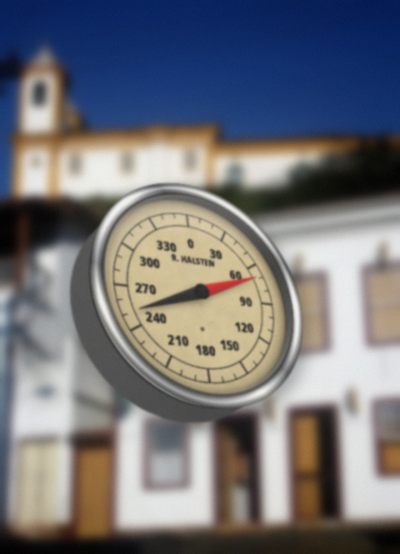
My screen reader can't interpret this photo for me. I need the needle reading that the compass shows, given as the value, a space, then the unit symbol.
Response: 70 °
